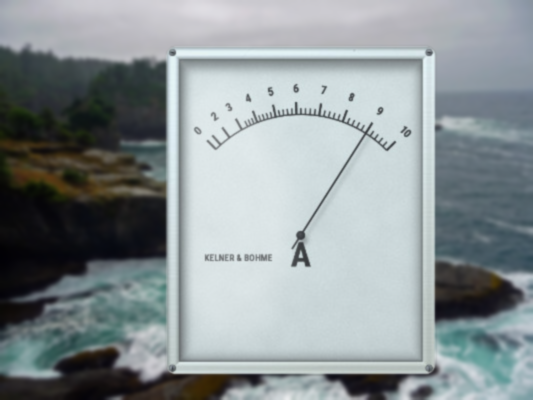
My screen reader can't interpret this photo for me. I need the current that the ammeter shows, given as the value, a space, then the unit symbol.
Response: 9 A
